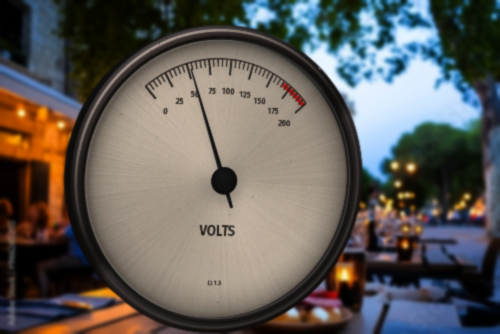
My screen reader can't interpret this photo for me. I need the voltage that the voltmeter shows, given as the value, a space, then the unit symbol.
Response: 50 V
